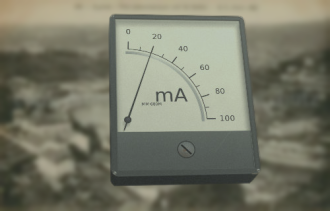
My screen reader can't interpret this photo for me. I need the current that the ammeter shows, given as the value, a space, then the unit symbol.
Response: 20 mA
